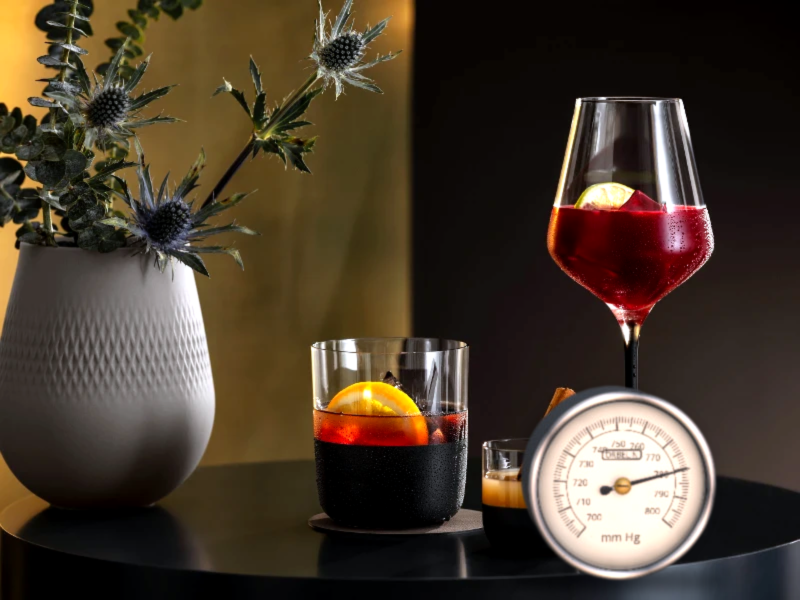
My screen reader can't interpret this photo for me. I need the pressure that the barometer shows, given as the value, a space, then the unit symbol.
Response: 780 mmHg
